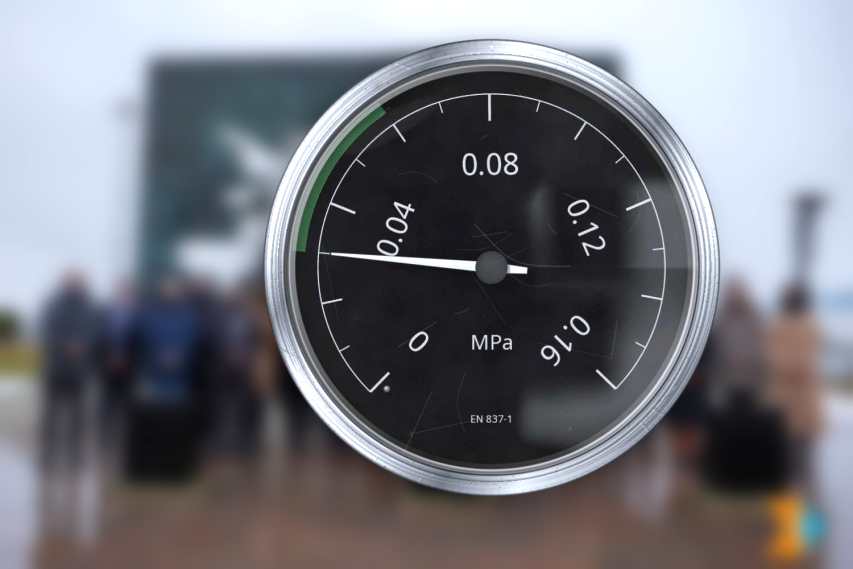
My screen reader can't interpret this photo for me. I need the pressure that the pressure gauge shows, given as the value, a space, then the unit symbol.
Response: 0.03 MPa
